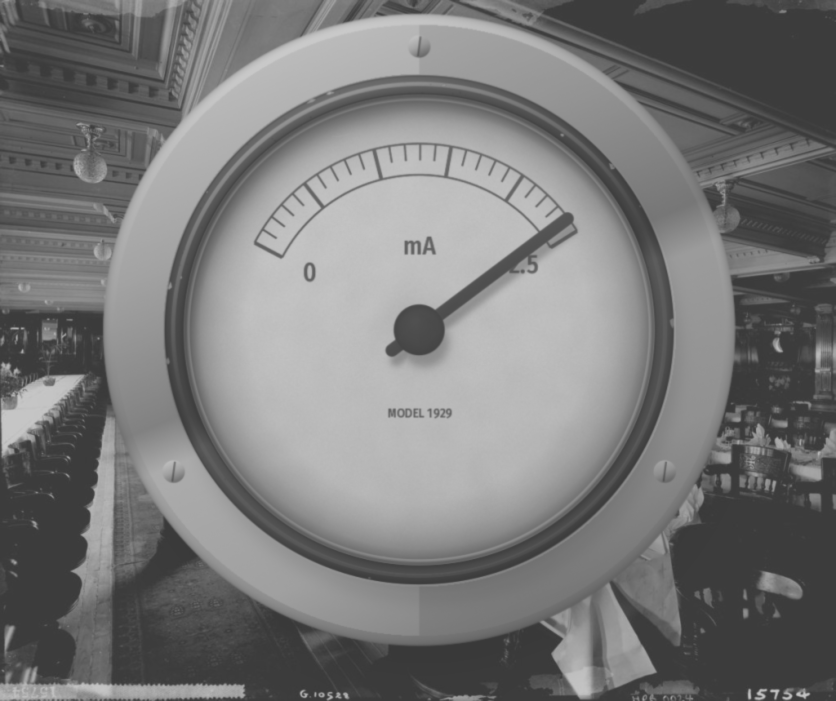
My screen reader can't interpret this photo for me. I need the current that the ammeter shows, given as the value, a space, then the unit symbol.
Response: 2.4 mA
